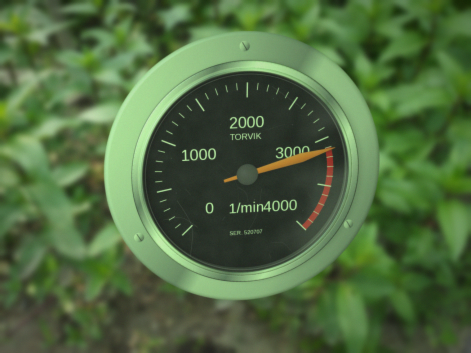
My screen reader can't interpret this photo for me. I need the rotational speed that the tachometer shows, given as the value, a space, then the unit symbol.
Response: 3100 rpm
